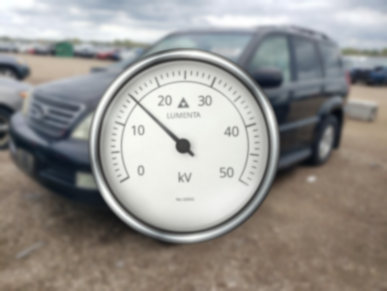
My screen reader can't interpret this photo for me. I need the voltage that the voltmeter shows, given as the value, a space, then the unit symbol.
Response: 15 kV
